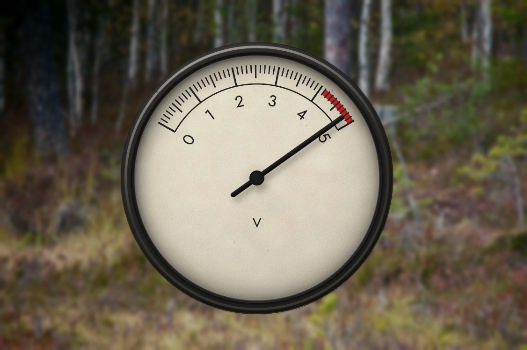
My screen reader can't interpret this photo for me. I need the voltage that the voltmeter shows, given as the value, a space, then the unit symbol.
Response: 4.8 V
